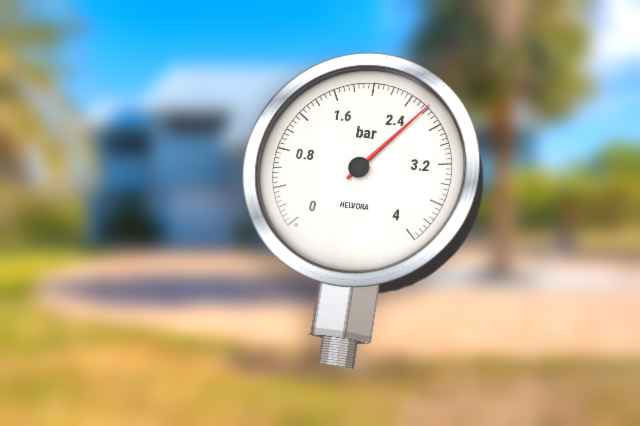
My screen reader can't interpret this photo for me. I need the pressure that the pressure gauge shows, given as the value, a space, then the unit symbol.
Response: 2.6 bar
